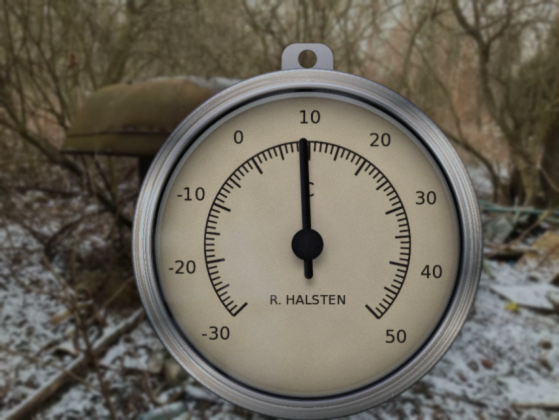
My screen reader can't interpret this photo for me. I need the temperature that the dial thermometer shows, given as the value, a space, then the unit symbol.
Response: 9 °C
